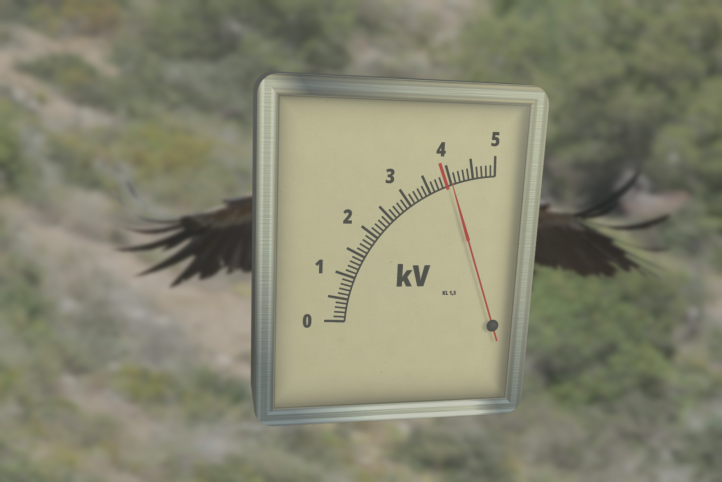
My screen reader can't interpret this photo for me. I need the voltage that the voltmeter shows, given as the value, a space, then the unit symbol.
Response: 4 kV
